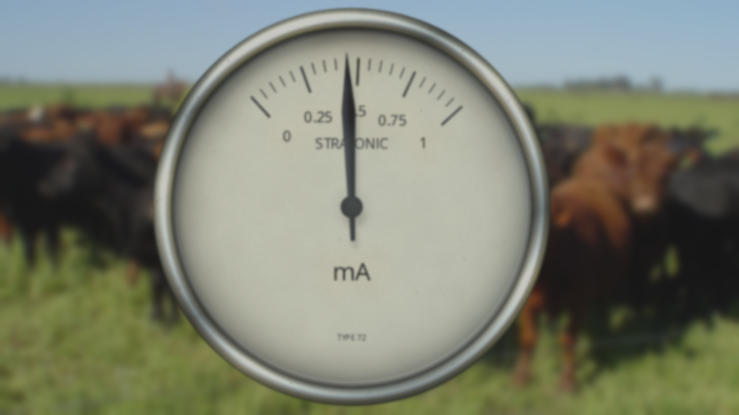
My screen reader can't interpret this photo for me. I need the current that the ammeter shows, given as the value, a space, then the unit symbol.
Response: 0.45 mA
